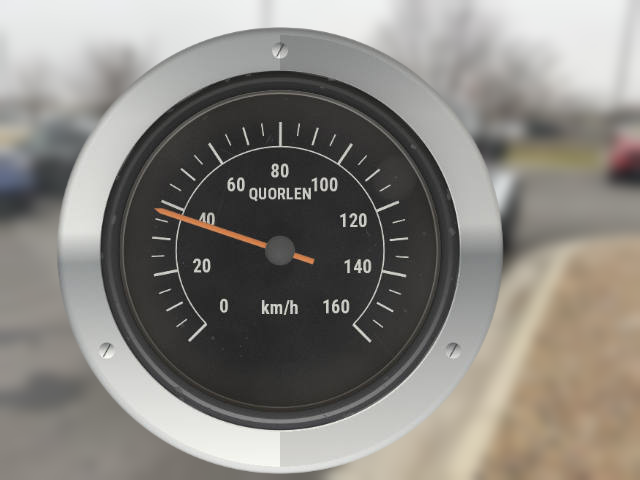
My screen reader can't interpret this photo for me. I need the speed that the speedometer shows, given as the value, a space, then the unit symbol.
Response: 37.5 km/h
